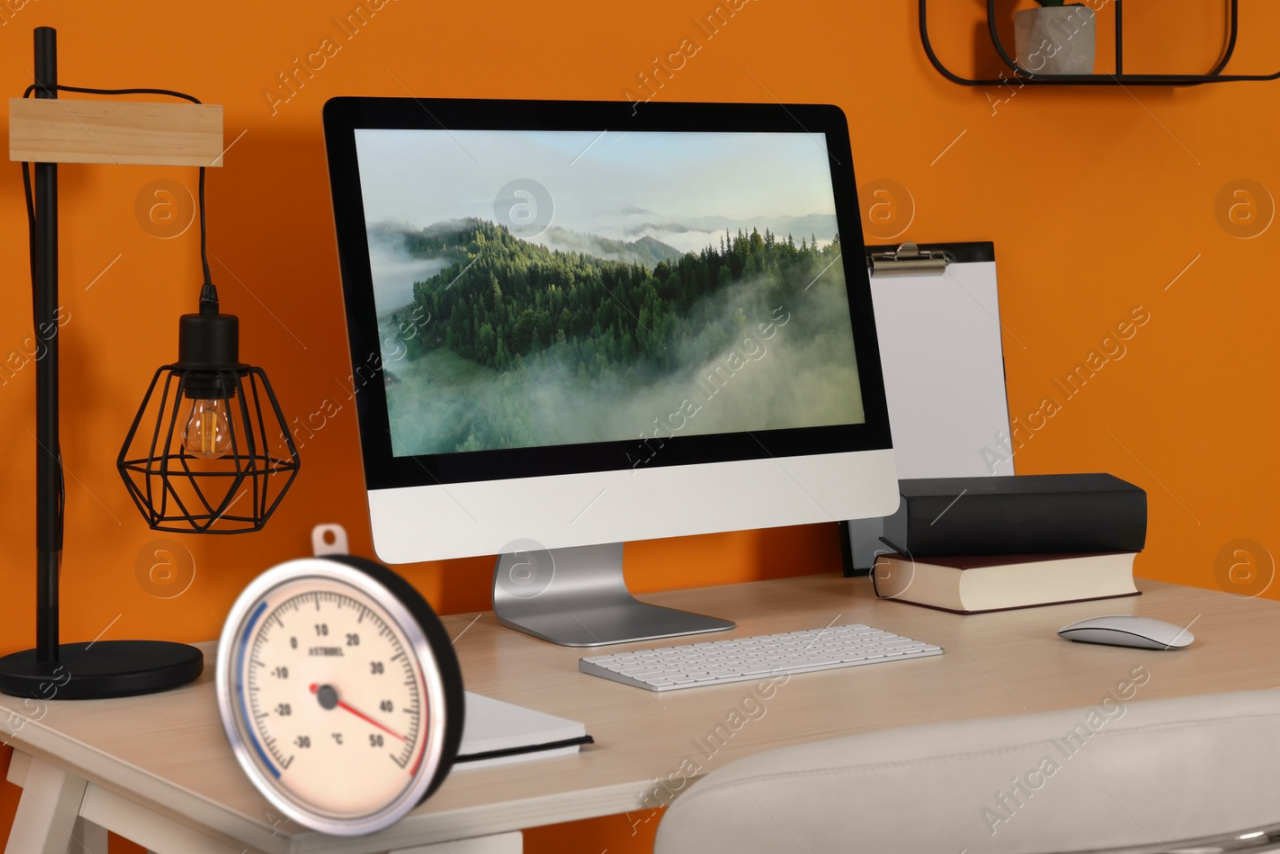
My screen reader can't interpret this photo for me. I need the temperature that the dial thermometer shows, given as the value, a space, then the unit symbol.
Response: 45 °C
